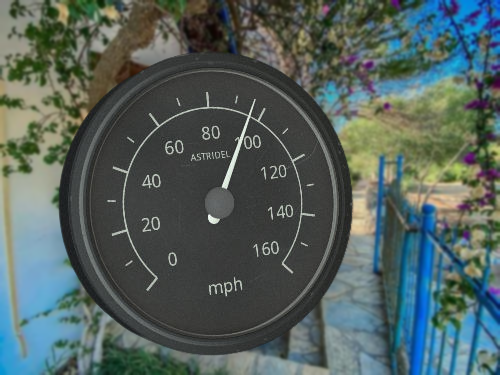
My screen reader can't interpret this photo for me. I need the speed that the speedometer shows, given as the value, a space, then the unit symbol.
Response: 95 mph
